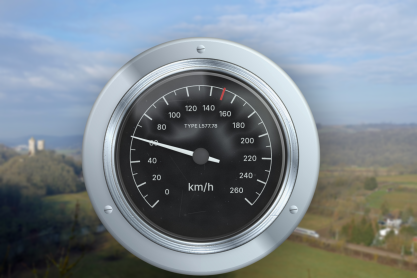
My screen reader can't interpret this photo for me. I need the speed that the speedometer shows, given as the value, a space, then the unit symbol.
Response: 60 km/h
